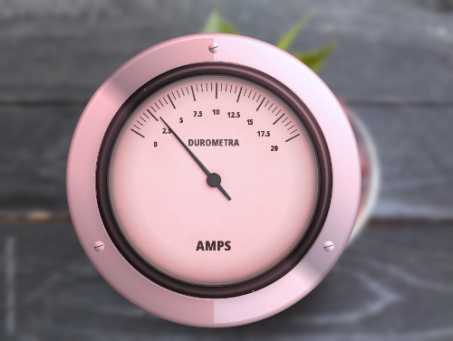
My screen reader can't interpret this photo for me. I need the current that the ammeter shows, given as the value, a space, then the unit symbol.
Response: 3 A
